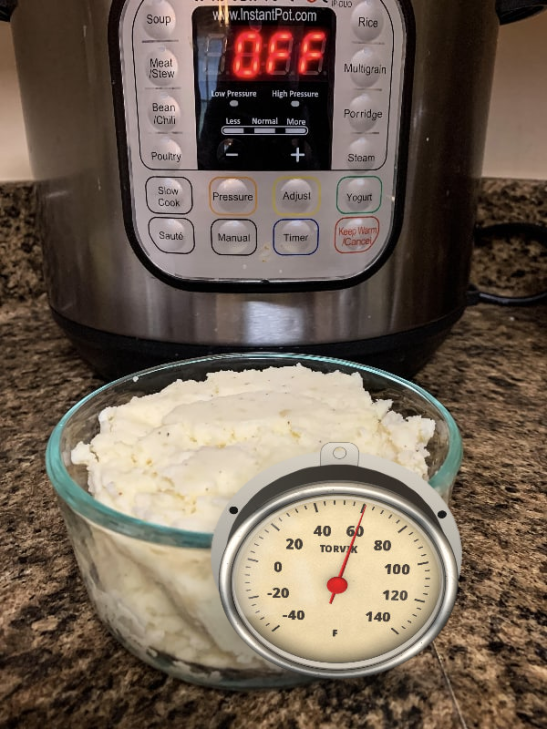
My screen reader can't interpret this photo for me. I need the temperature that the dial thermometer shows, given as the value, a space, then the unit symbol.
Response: 60 °F
